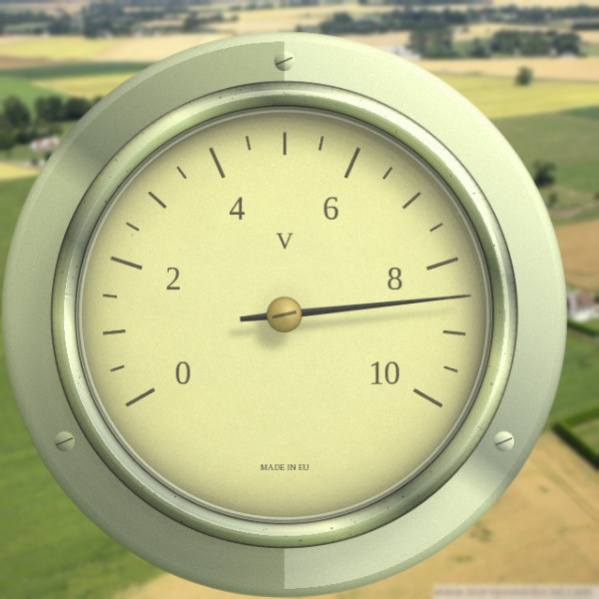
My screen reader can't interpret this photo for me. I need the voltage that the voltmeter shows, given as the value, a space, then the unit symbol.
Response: 8.5 V
